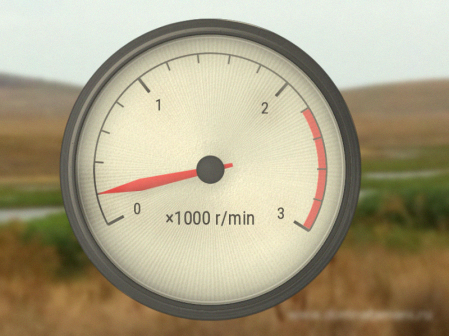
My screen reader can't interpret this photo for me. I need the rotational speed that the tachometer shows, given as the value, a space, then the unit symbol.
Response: 200 rpm
